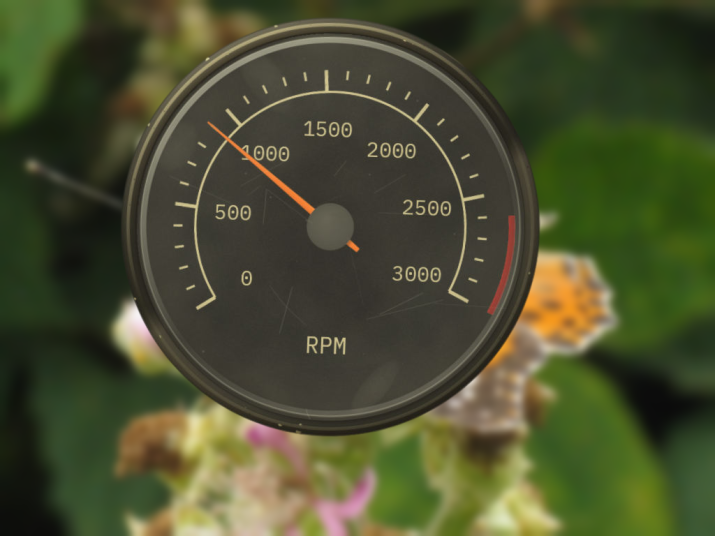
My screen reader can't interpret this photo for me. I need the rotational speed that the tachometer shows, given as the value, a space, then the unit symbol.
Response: 900 rpm
